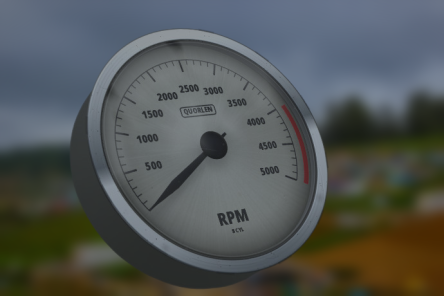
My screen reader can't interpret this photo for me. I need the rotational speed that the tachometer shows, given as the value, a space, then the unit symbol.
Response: 0 rpm
